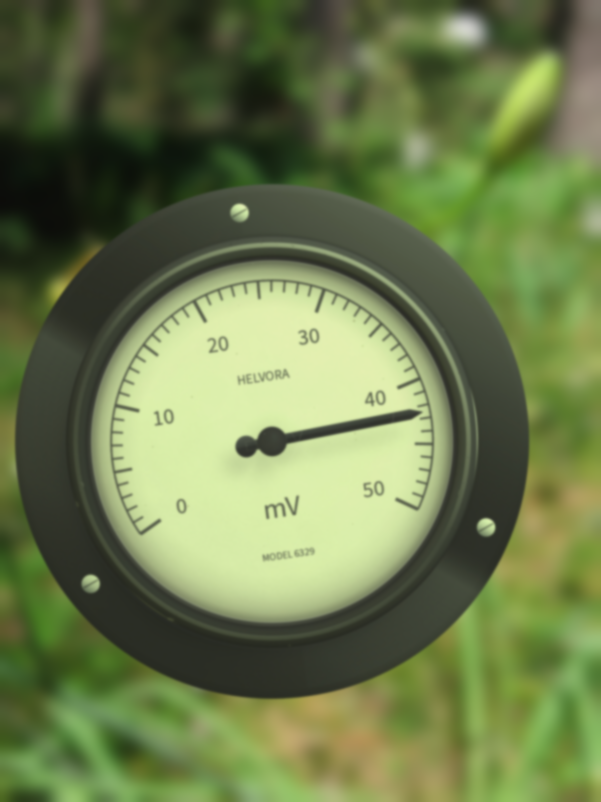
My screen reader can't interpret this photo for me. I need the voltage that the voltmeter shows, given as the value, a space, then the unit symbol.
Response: 42.5 mV
